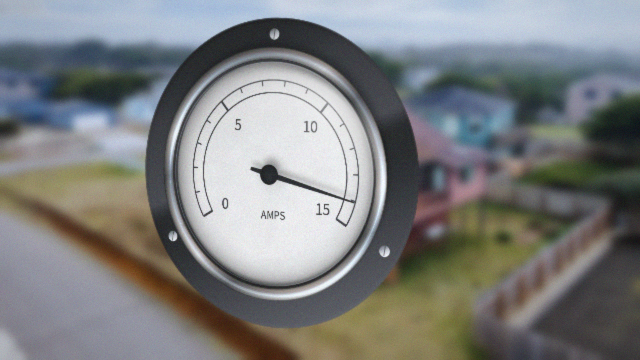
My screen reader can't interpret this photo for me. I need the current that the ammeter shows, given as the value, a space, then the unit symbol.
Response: 14 A
